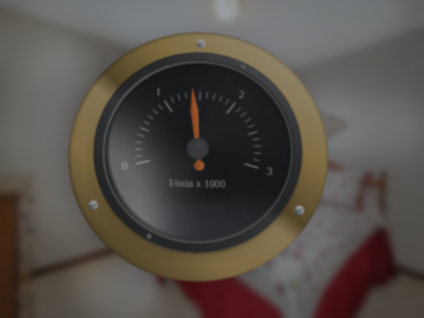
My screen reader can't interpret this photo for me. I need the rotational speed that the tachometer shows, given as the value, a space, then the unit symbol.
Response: 1400 rpm
